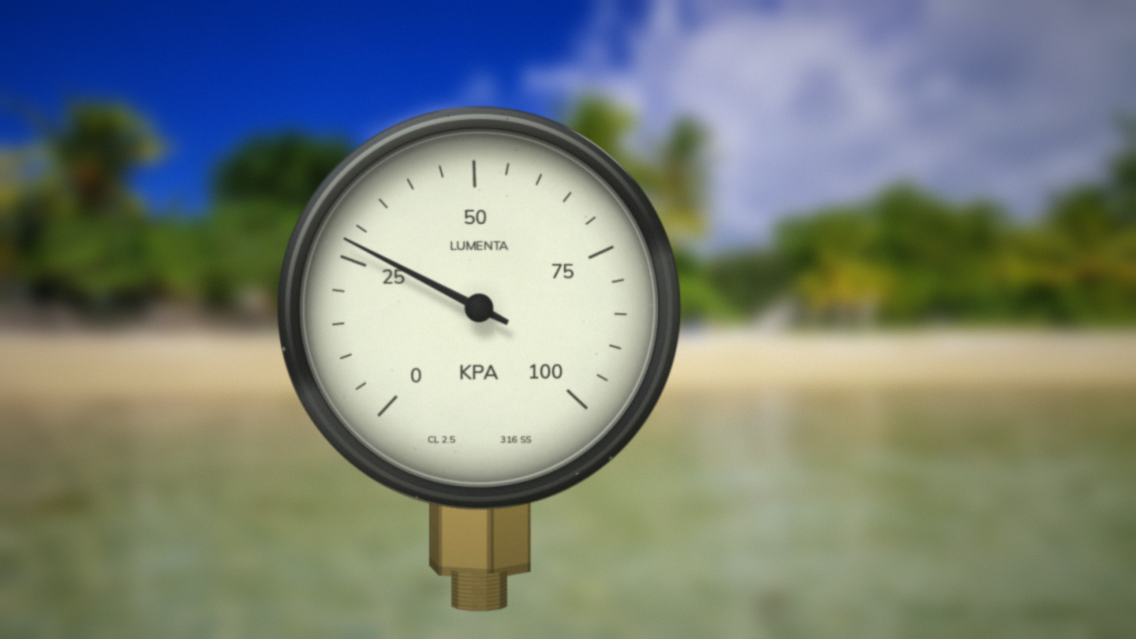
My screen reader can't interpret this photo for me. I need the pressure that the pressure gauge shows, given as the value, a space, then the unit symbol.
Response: 27.5 kPa
